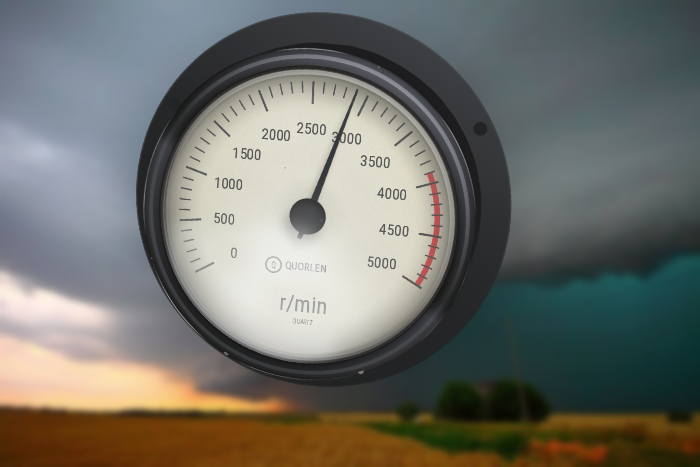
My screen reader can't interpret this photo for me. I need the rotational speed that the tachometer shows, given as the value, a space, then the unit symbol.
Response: 2900 rpm
